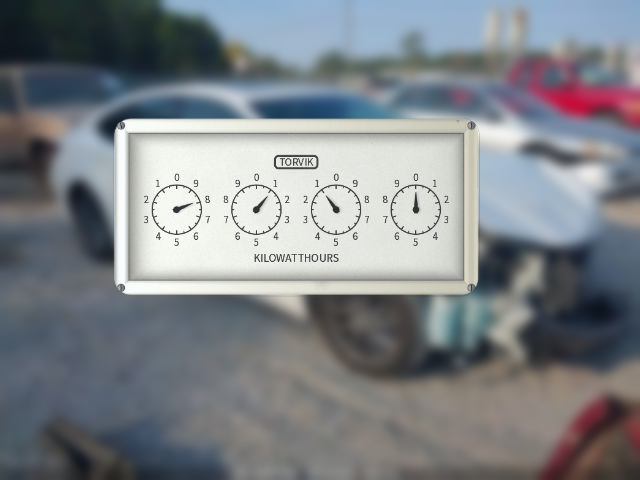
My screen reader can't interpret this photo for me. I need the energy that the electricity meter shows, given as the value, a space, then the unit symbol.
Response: 8110 kWh
